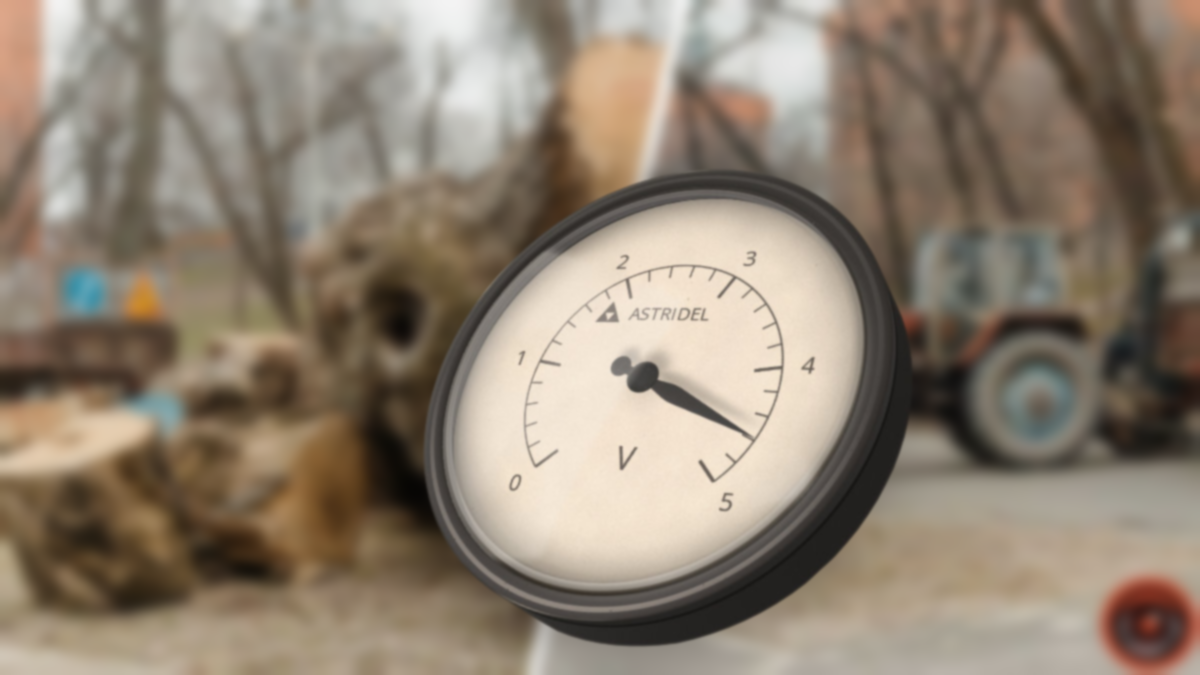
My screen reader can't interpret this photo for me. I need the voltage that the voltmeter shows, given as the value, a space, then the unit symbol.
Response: 4.6 V
